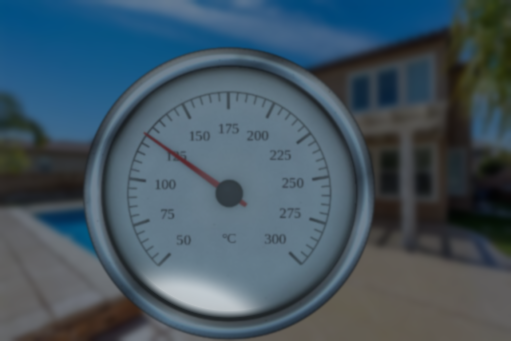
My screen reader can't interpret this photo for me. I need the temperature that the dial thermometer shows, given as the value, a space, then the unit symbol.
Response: 125 °C
